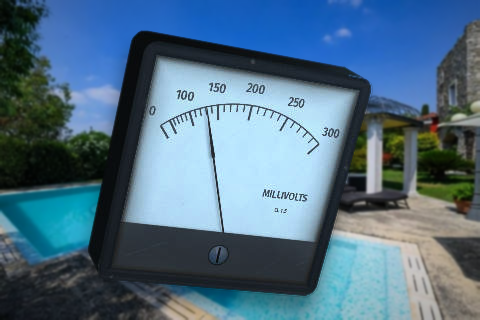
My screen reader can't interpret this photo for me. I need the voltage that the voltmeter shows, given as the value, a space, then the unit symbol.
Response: 130 mV
